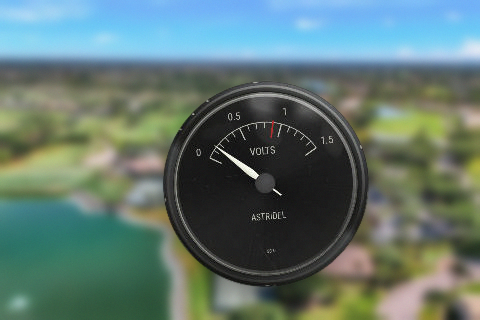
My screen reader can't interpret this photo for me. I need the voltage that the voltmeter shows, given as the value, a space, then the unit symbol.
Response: 0.15 V
